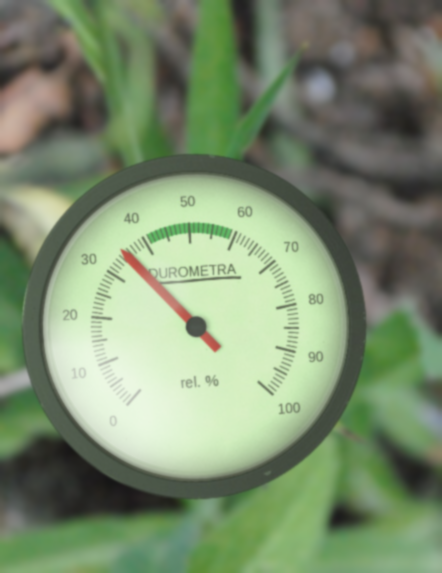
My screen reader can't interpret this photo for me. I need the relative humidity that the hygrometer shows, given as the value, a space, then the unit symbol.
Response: 35 %
